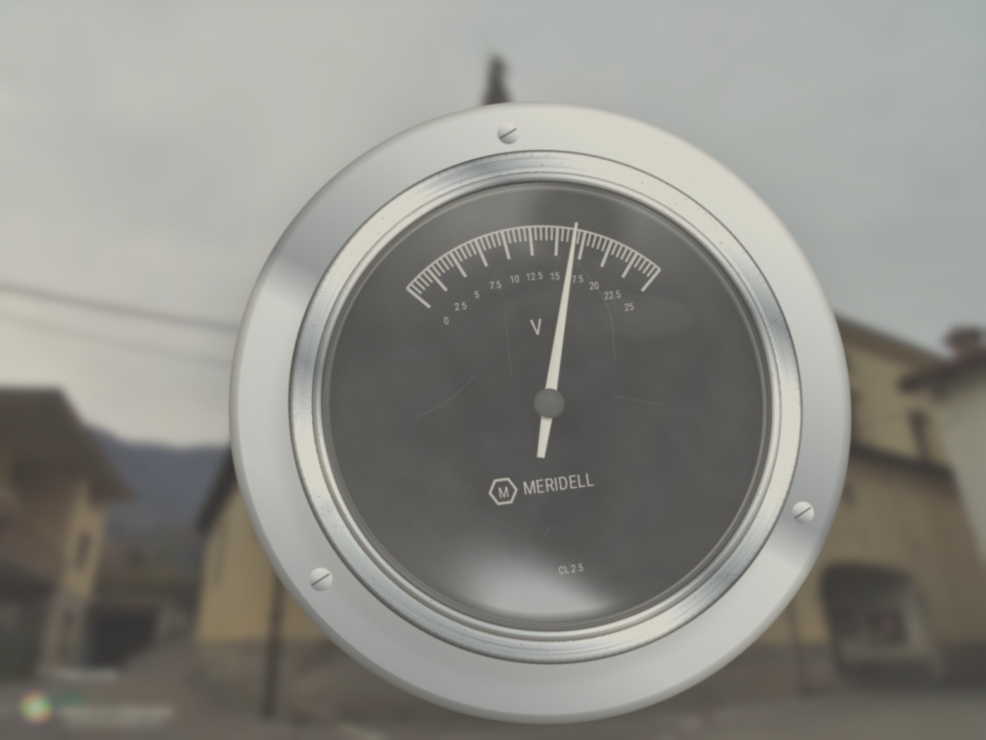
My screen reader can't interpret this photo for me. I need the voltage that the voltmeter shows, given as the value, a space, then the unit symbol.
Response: 16.5 V
